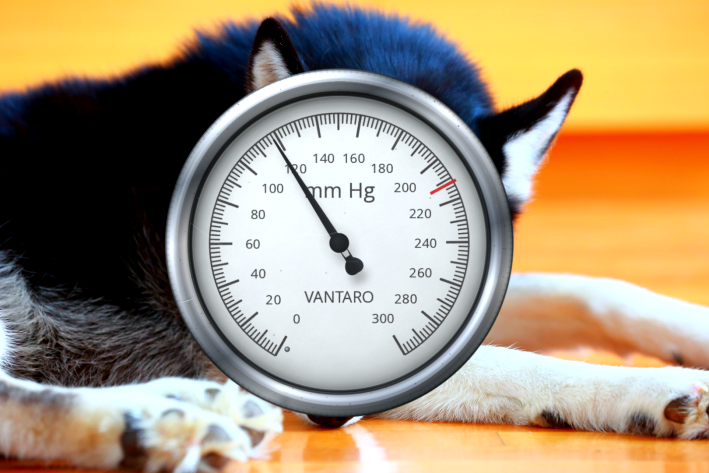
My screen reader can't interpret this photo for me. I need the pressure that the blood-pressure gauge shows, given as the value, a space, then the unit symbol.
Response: 118 mmHg
